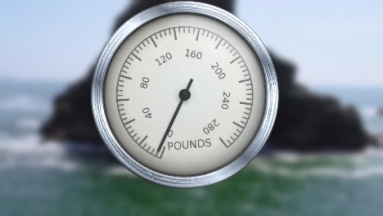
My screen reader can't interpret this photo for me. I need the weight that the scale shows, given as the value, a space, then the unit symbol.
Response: 4 lb
